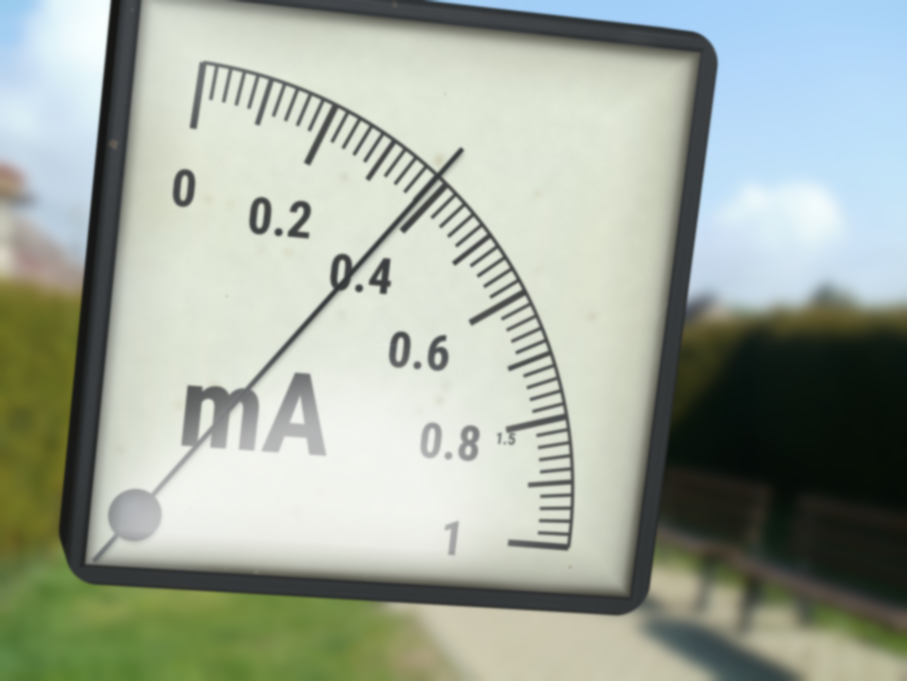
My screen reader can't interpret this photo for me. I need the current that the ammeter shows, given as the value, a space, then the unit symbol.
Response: 0.38 mA
